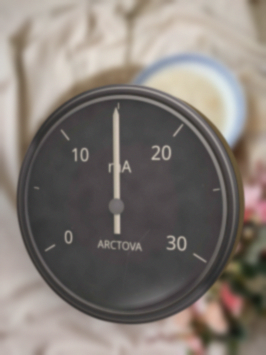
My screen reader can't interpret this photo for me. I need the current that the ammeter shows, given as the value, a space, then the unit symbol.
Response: 15 mA
